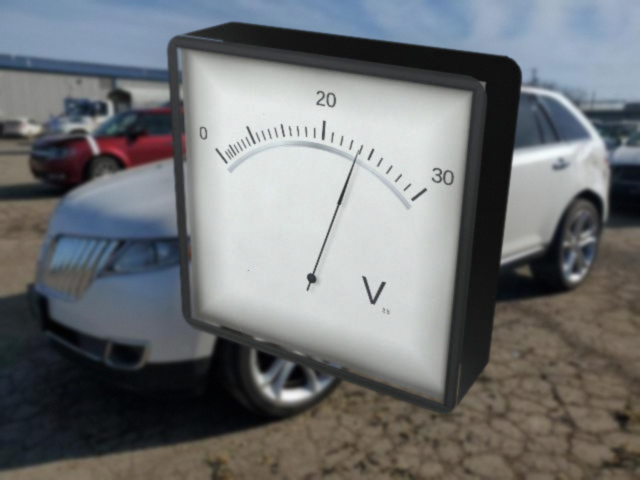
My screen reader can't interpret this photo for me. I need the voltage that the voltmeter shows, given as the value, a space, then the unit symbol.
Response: 24 V
